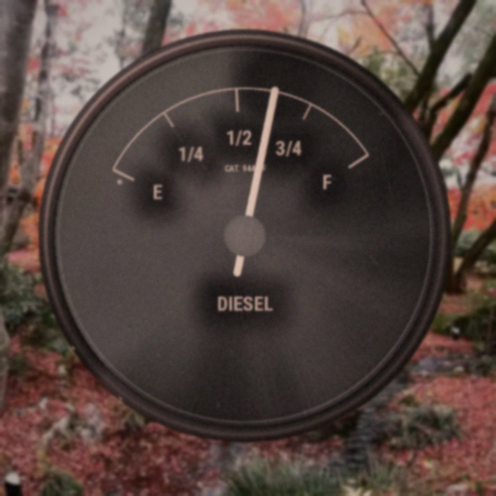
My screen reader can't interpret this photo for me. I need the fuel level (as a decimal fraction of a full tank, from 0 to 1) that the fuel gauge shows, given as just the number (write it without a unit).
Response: 0.625
